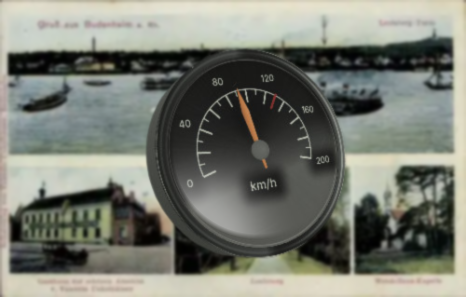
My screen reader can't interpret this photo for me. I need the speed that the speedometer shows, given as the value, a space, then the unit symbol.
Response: 90 km/h
